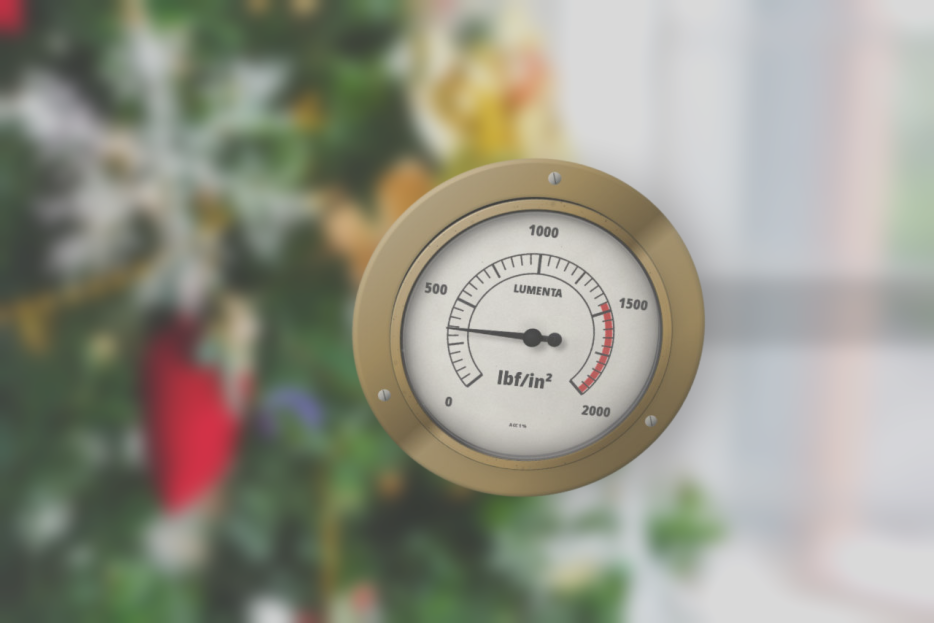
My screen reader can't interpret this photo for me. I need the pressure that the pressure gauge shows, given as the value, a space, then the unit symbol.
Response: 350 psi
